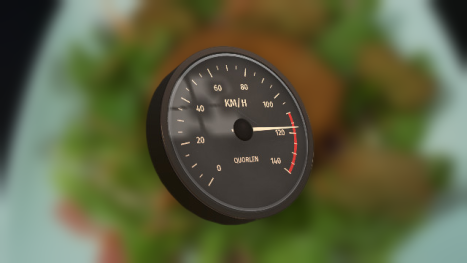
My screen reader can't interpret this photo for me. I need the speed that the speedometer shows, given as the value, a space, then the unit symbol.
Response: 117.5 km/h
